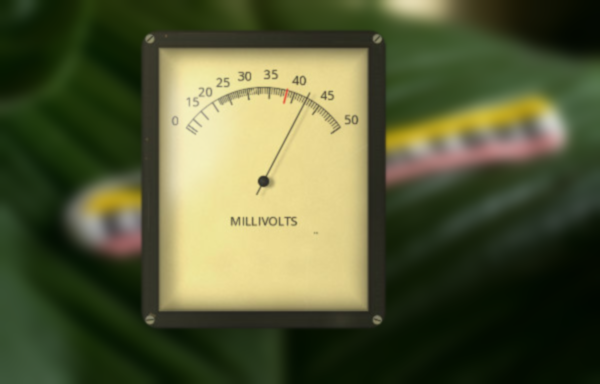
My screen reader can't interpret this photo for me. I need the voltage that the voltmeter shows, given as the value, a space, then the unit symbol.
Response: 42.5 mV
